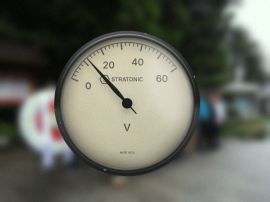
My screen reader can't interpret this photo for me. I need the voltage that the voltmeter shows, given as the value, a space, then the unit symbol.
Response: 12 V
